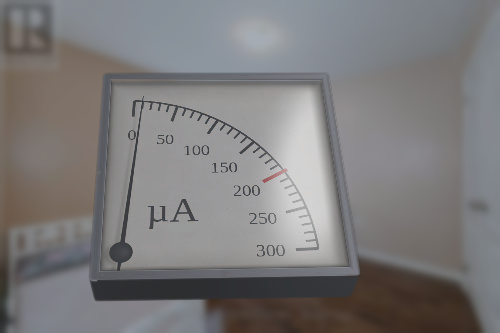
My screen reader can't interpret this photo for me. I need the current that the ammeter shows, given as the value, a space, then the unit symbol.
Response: 10 µA
